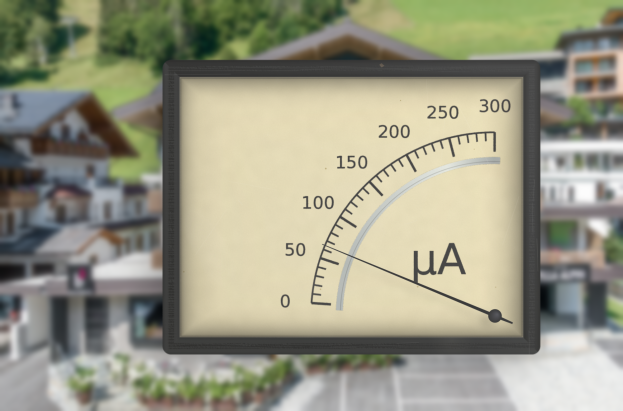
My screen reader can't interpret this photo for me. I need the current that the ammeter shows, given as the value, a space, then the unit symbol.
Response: 65 µA
